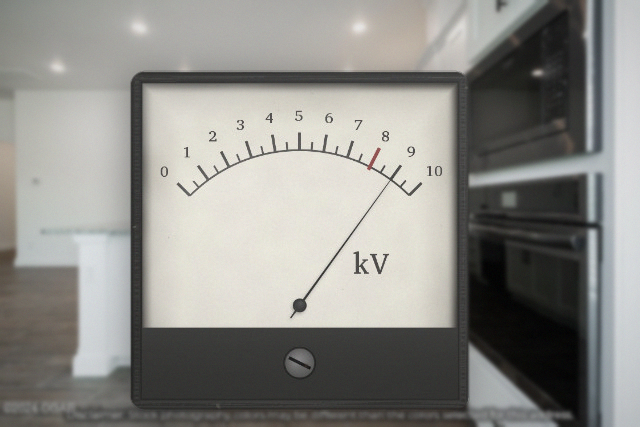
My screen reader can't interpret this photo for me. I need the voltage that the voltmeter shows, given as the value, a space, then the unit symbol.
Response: 9 kV
